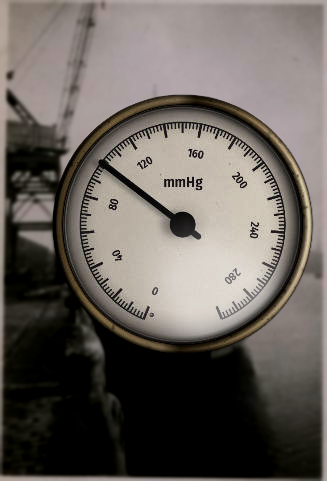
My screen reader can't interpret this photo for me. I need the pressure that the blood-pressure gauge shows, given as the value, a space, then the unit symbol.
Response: 100 mmHg
